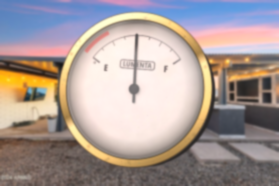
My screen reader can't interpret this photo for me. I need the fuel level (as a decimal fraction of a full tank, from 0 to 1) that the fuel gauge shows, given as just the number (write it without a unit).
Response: 0.5
